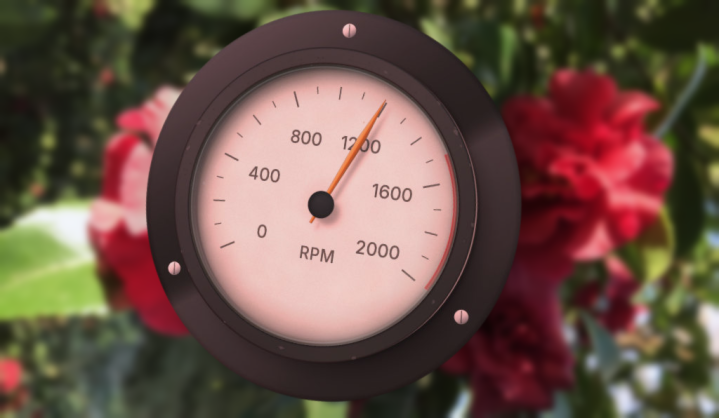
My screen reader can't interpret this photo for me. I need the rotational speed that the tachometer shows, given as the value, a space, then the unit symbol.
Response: 1200 rpm
